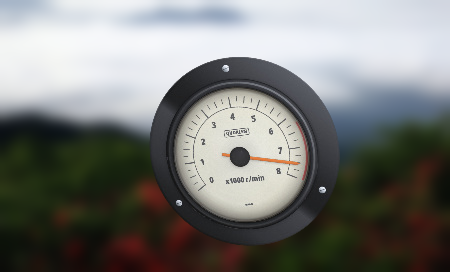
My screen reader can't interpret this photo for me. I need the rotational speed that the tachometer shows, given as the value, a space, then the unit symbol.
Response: 7500 rpm
